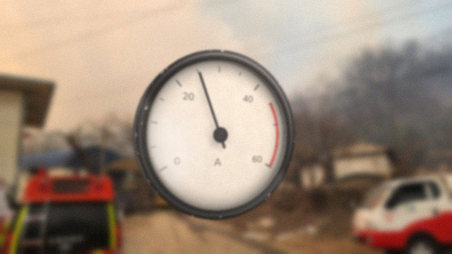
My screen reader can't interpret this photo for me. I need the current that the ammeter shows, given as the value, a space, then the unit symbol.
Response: 25 A
